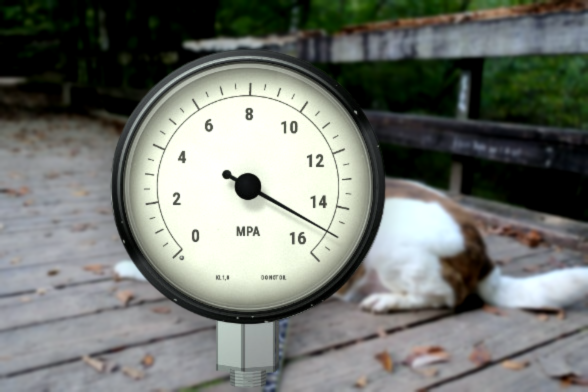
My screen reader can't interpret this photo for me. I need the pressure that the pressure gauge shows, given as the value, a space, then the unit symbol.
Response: 15 MPa
